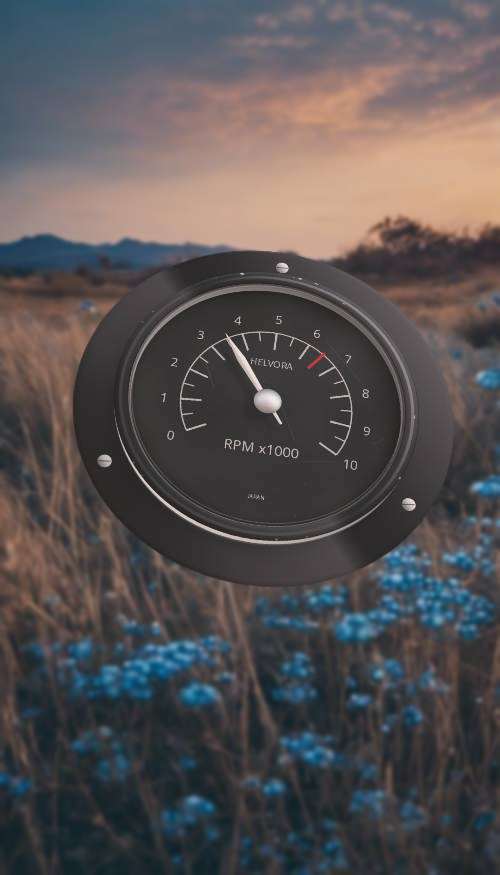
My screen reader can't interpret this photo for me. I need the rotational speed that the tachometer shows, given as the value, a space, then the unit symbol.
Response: 3500 rpm
